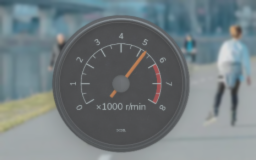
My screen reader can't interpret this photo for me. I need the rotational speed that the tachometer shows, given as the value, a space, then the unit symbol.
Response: 5250 rpm
